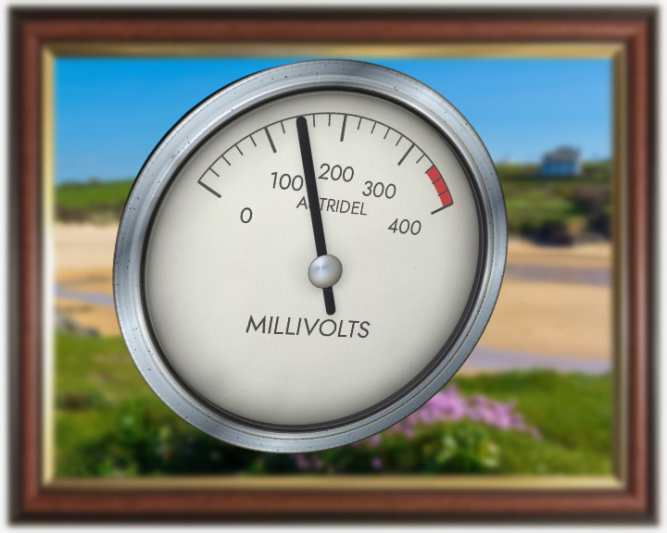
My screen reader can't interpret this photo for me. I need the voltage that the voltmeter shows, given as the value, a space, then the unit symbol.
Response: 140 mV
